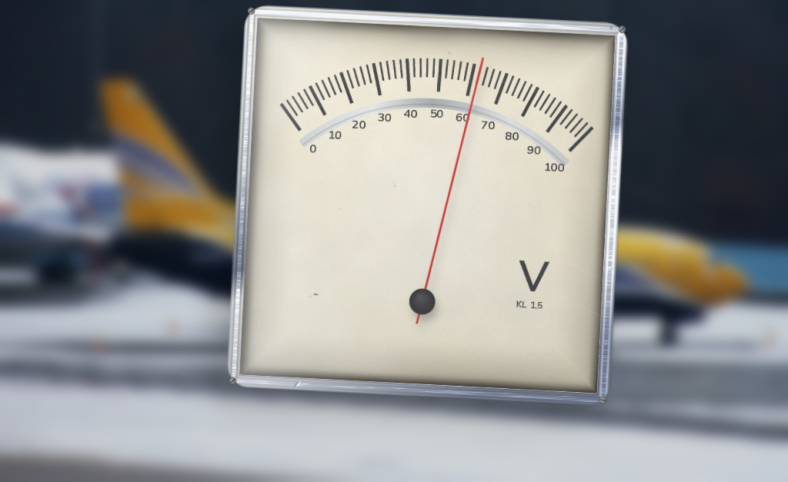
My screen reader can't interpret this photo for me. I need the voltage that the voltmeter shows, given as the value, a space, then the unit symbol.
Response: 62 V
